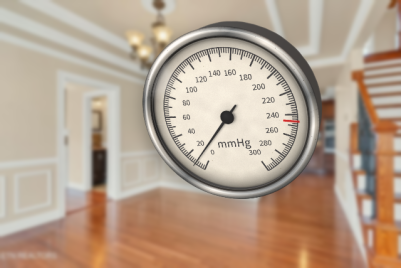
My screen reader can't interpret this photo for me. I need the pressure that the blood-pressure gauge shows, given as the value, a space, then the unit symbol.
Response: 10 mmHg
